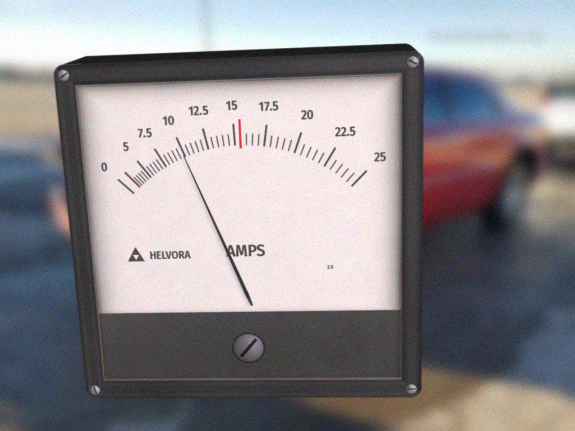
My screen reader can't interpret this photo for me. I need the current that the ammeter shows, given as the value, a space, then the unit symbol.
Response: 10 A
